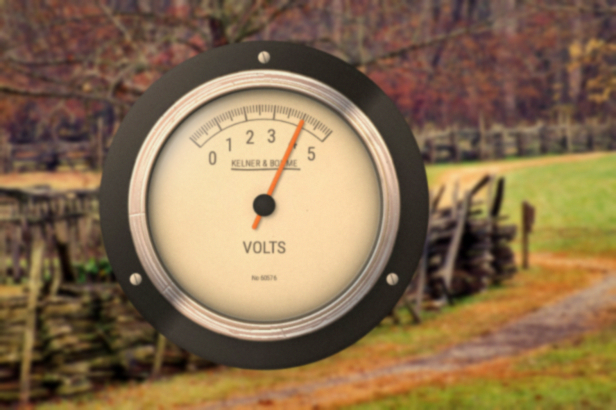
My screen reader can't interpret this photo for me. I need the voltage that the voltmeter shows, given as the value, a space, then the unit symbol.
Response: 4 V
